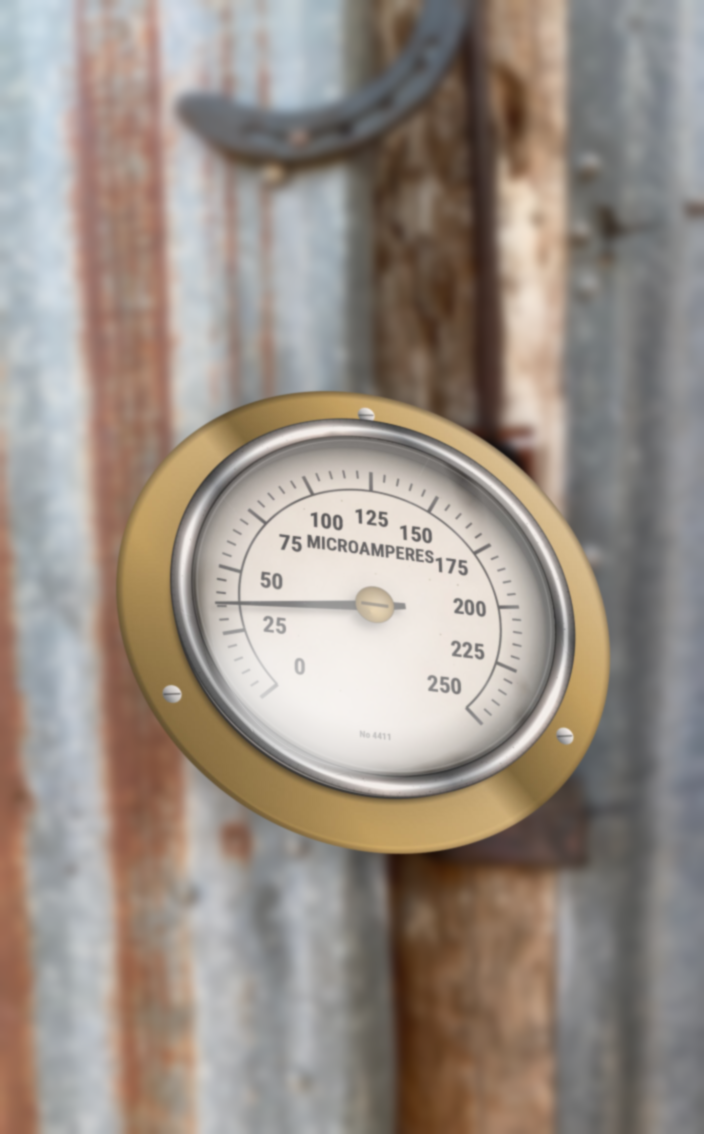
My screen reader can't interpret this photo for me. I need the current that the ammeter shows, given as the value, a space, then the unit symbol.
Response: 35 µA
